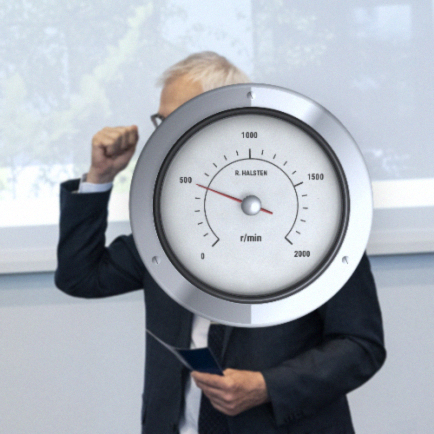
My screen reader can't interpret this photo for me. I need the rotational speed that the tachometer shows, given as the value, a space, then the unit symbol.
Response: 500 rpm
